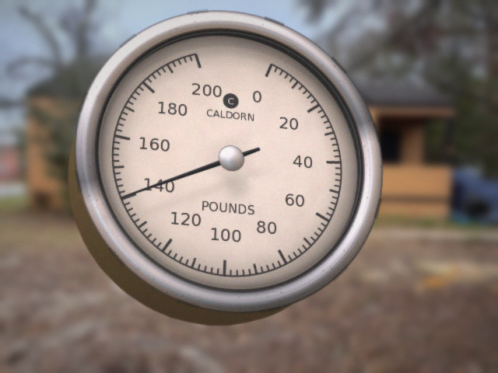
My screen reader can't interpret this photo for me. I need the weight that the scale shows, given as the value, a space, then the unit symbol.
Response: 140 lb
